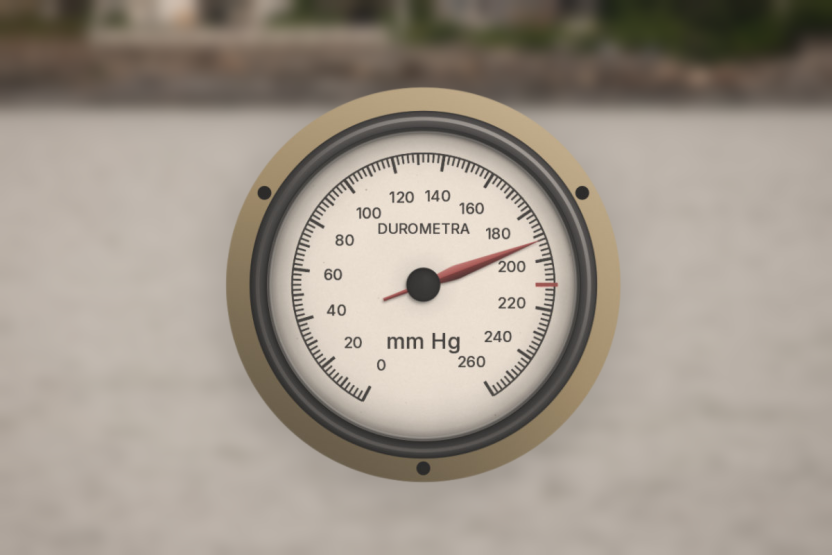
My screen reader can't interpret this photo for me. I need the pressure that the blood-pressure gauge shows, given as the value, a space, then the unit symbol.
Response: 192 mmHg
